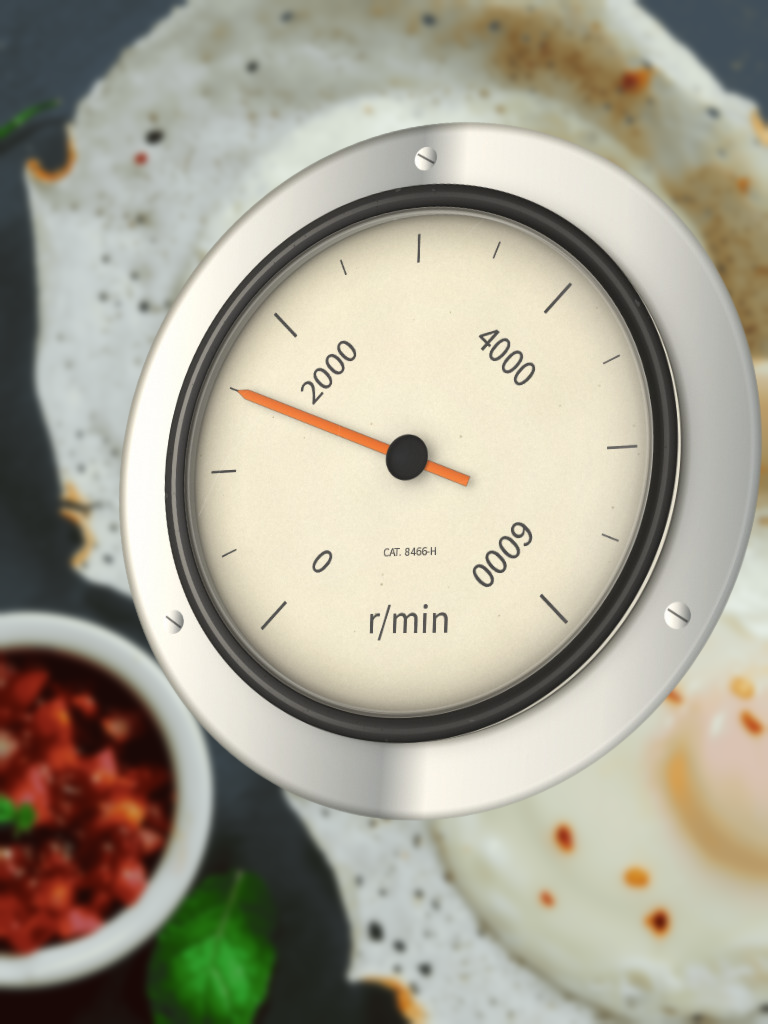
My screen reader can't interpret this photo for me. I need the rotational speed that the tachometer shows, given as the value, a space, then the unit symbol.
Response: 1500 rpm
